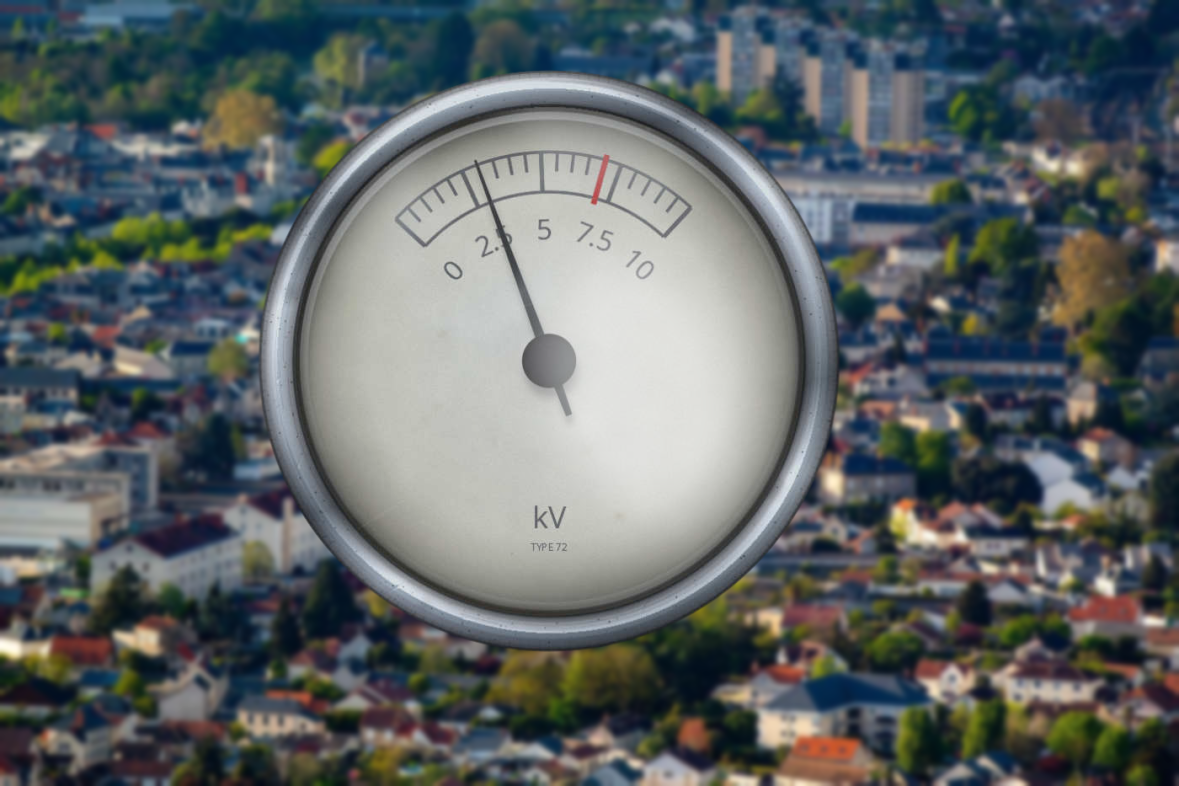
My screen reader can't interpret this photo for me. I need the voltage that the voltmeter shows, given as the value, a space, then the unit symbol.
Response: 3 kV
